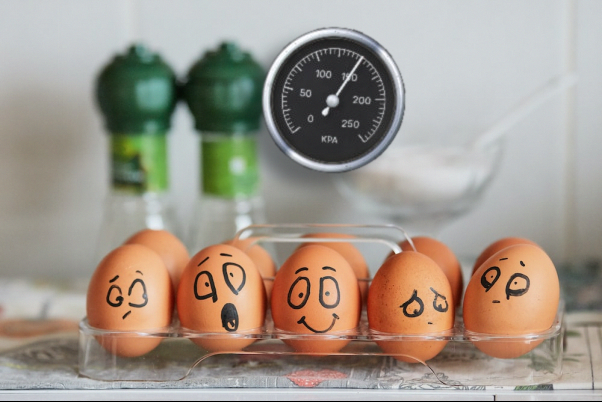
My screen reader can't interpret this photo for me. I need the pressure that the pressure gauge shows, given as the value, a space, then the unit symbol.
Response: 150 kPa
